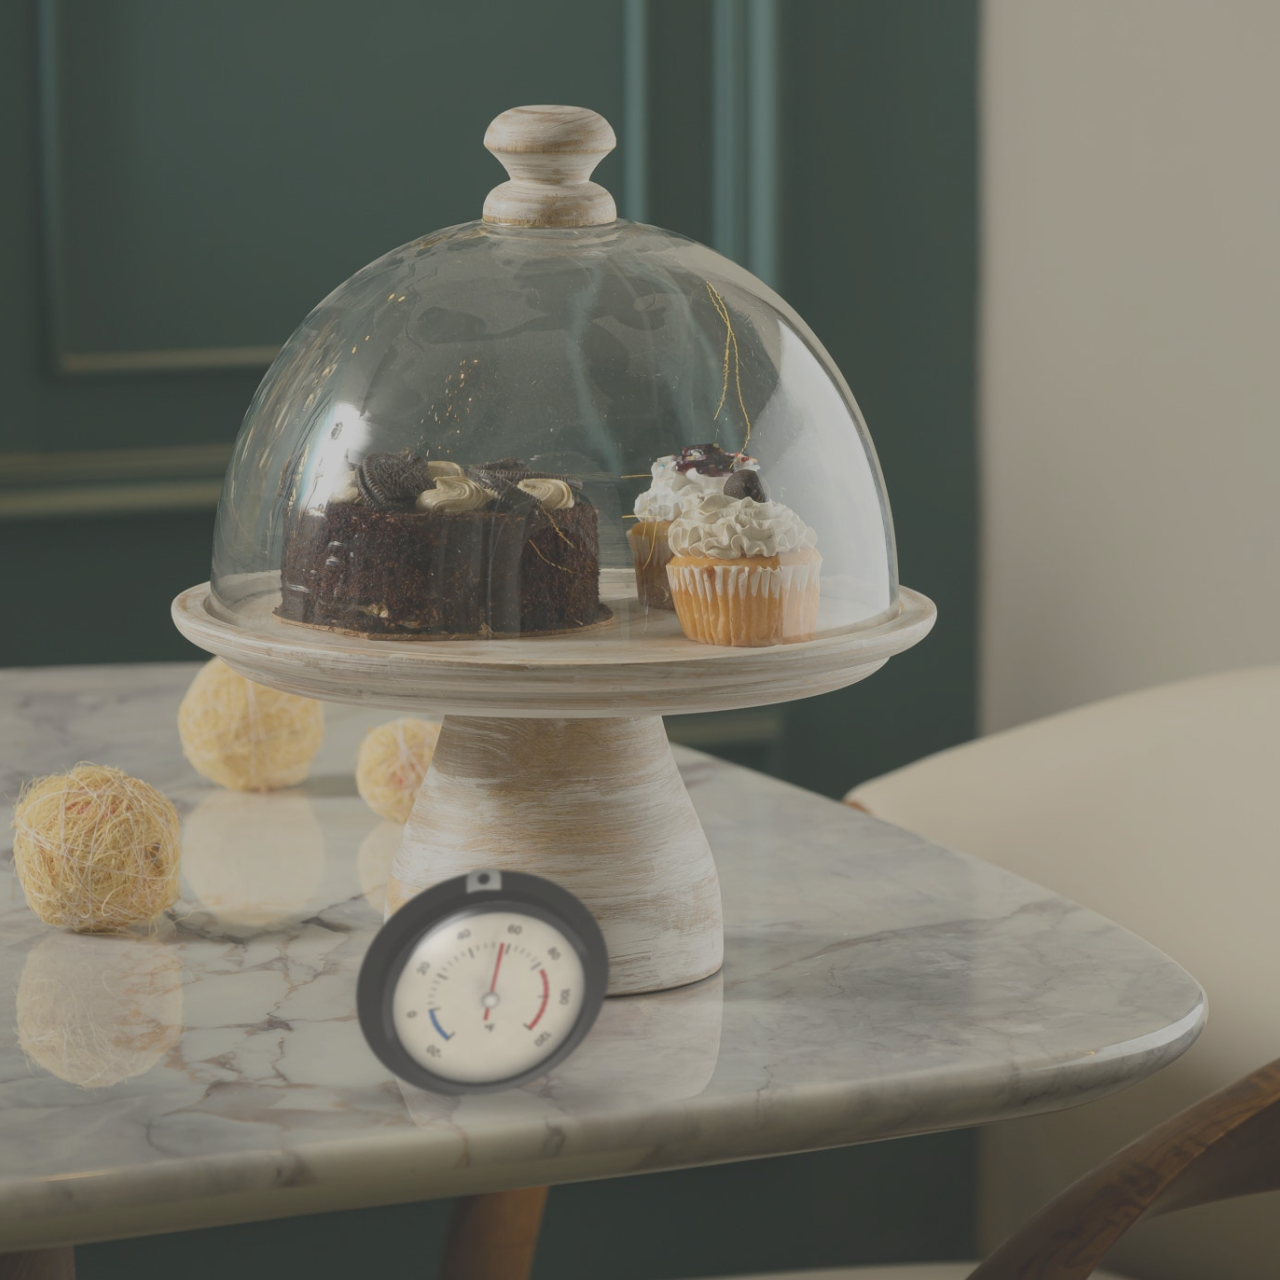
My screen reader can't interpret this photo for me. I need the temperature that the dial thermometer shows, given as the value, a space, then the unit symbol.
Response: 56 °F
